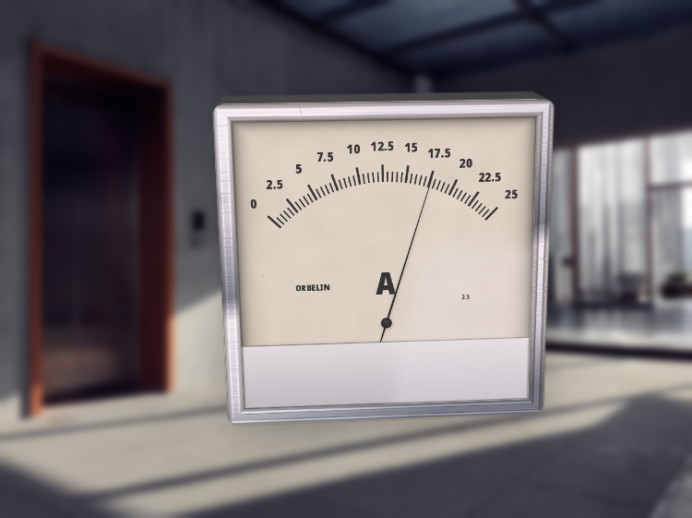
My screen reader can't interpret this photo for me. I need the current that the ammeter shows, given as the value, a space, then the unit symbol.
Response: 17.5 A
